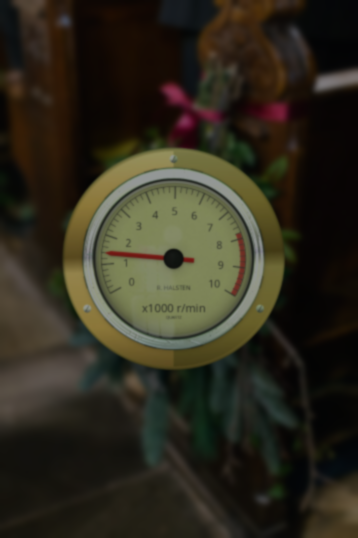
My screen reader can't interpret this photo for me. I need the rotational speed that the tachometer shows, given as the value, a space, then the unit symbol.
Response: 1400 rpm
